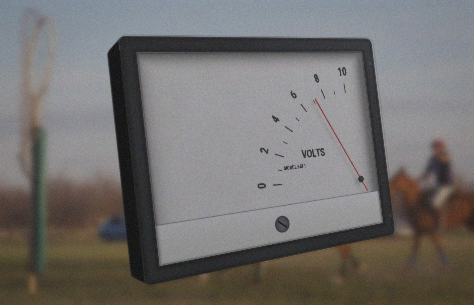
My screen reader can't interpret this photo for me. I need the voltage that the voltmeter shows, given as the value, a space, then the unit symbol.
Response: 7 V
